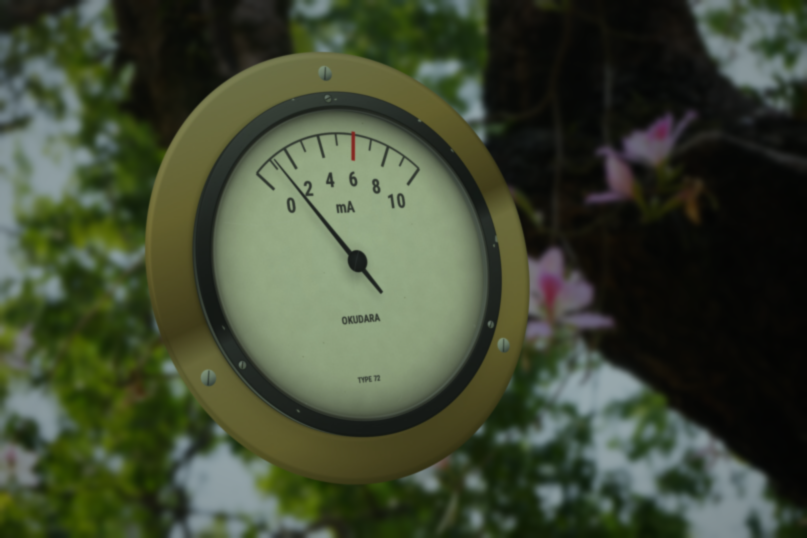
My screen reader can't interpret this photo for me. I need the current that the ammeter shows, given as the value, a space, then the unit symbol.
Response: 1 mA
